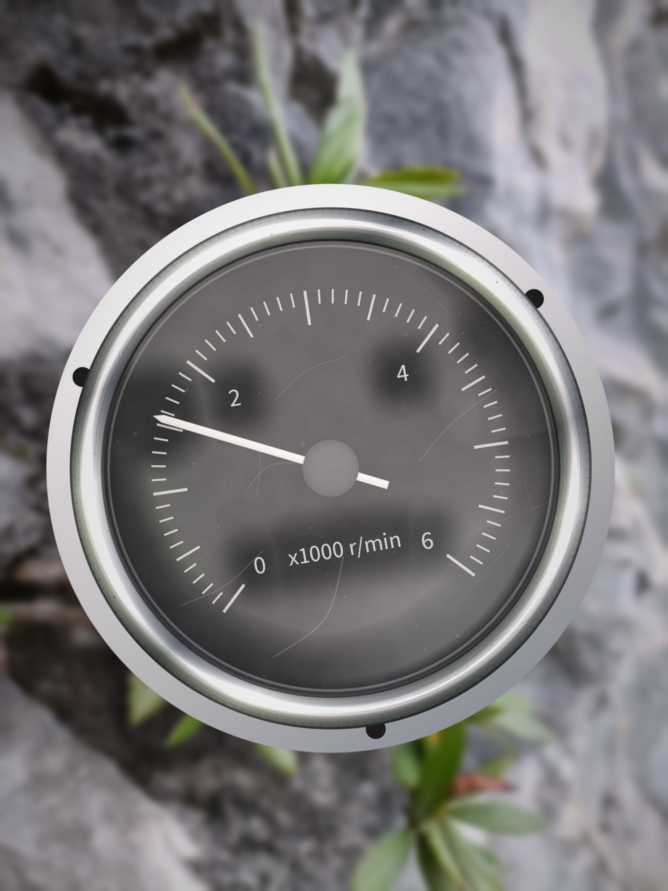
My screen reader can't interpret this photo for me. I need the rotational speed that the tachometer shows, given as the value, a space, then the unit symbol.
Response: 1550 rpm
